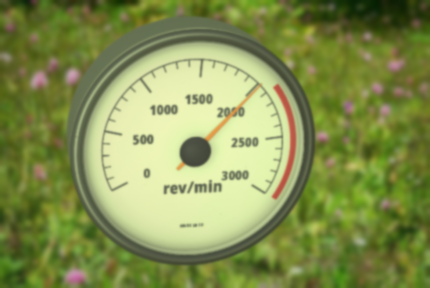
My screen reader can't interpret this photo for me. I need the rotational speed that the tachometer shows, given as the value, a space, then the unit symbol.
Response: 2000 rpm
